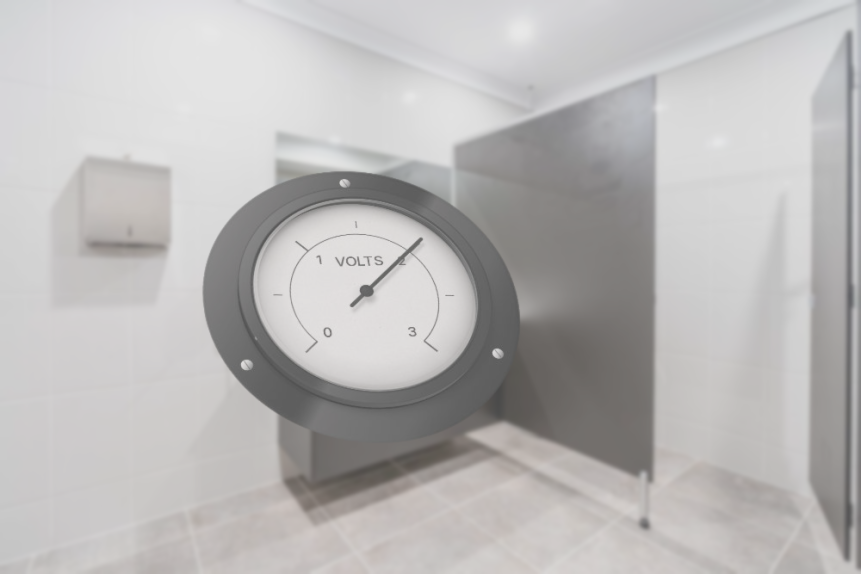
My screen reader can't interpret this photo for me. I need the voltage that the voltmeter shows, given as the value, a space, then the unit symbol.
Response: 2 V
